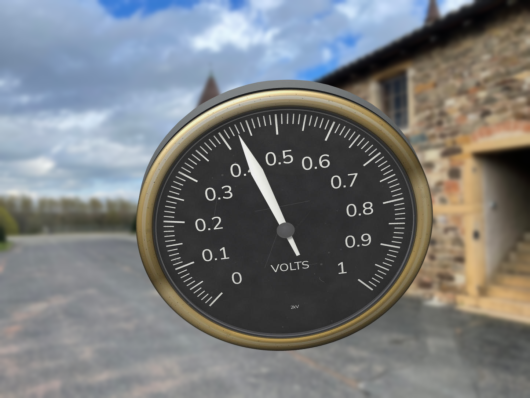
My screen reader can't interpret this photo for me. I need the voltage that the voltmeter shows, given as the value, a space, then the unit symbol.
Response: 0.43 V
